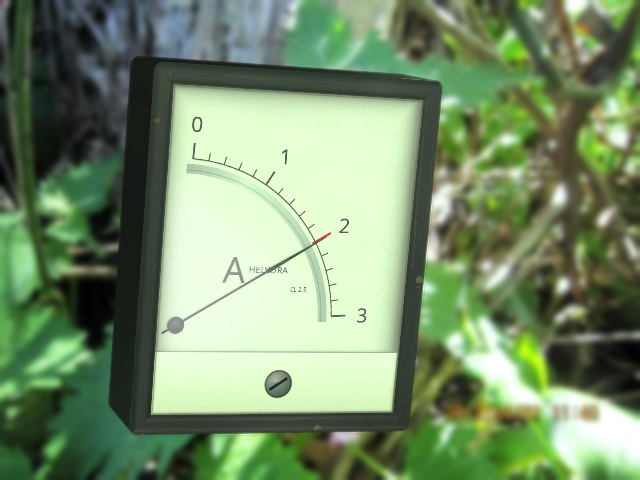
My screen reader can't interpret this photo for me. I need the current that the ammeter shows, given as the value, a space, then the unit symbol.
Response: 2 A
